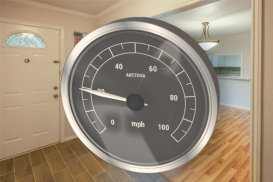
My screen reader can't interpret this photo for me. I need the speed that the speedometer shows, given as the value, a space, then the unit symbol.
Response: 20 mph
